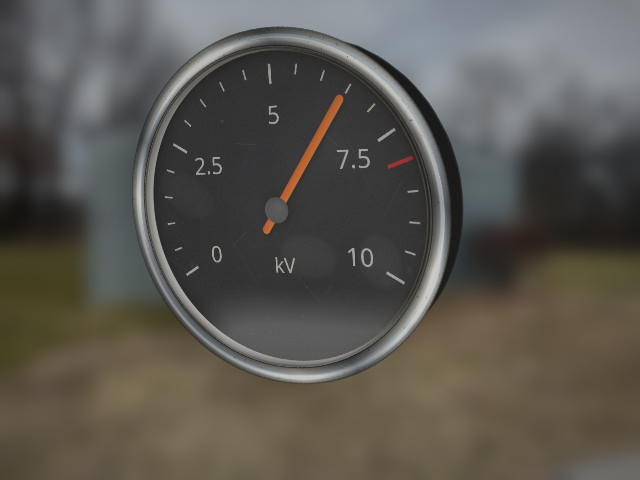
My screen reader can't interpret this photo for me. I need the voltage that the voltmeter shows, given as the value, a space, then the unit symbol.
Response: 6.5 kV
